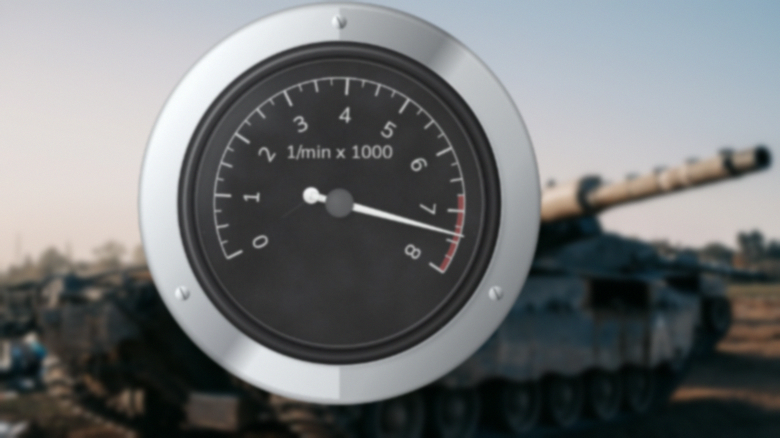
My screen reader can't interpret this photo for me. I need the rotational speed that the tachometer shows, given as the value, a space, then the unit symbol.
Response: 7375 rpm
